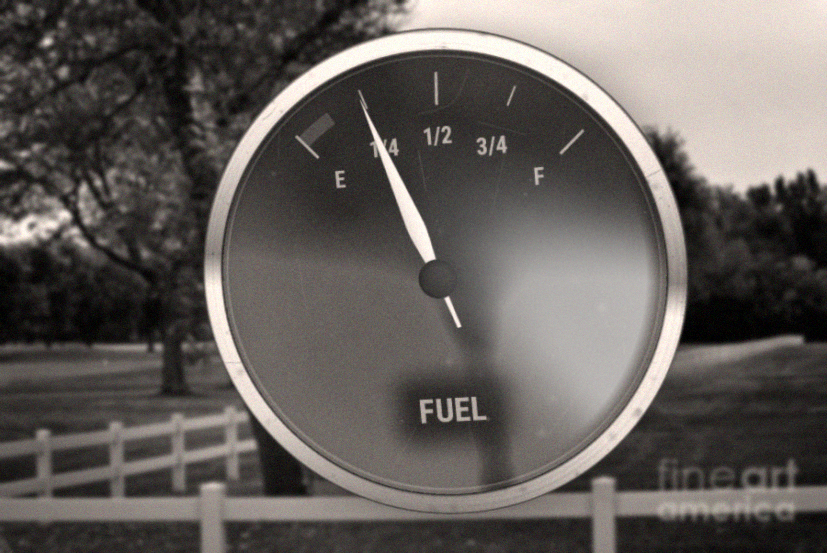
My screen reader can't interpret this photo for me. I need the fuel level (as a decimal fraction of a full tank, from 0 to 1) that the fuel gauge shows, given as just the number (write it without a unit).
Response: 0.25
